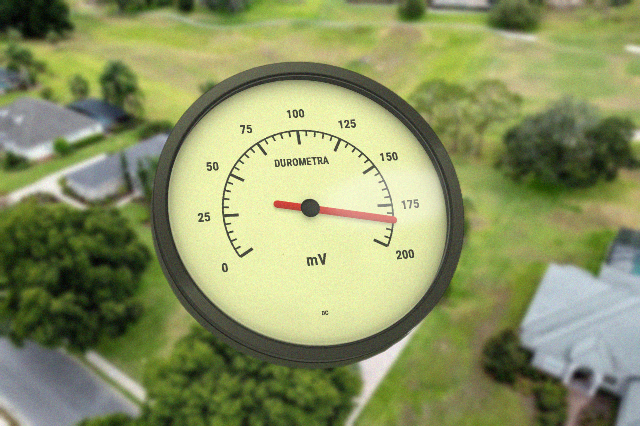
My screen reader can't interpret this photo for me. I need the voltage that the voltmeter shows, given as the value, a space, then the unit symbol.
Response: 185 mV
